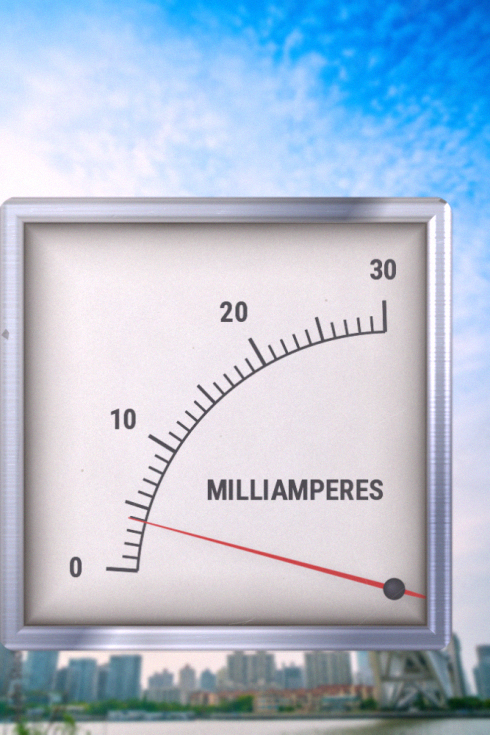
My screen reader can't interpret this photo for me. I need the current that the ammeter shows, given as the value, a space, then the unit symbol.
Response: 4 mA
